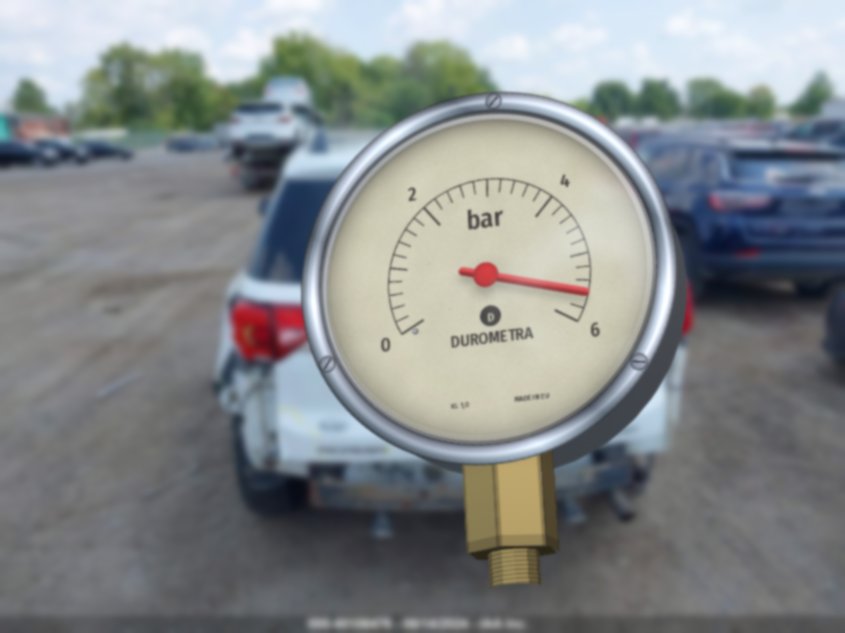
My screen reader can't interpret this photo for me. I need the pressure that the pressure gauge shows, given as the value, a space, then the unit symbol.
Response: 5.6 bar
